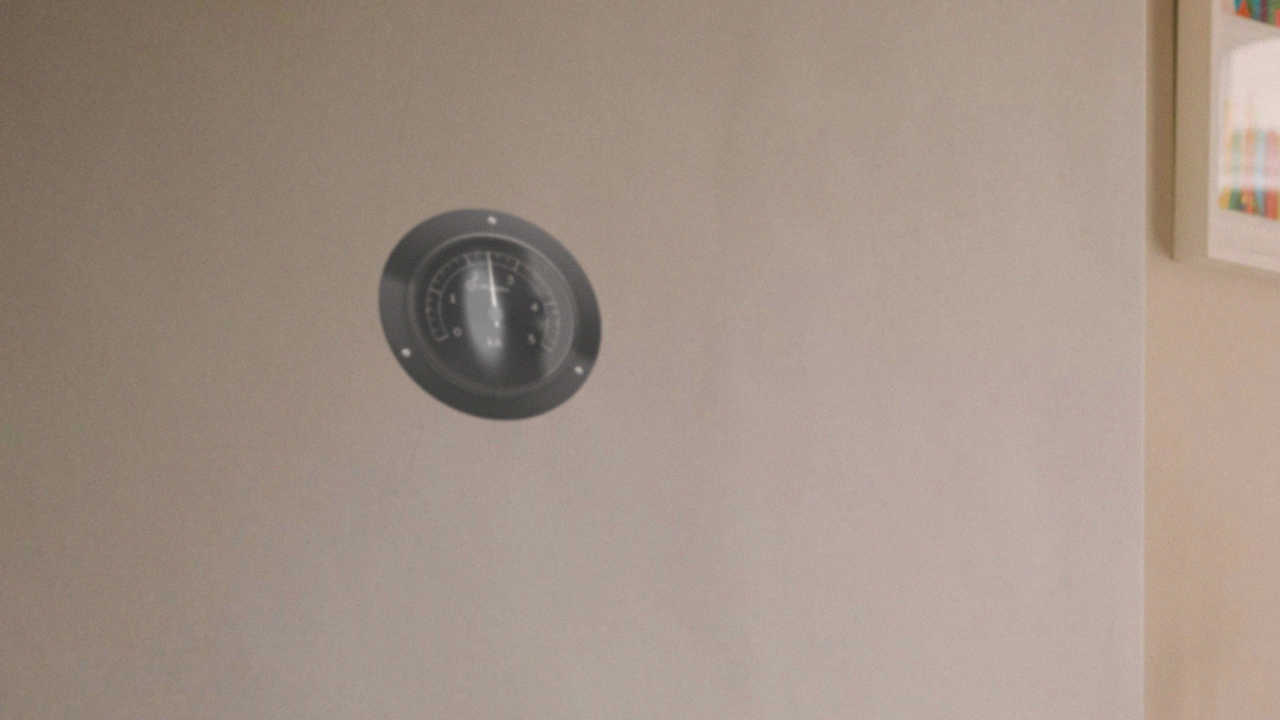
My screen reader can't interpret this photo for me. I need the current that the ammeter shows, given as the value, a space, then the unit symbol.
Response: 2.4 kA
